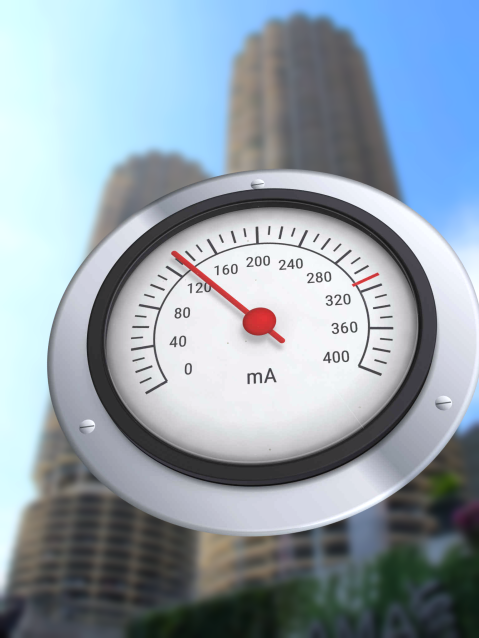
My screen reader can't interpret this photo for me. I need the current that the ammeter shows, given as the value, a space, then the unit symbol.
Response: 130 mA
